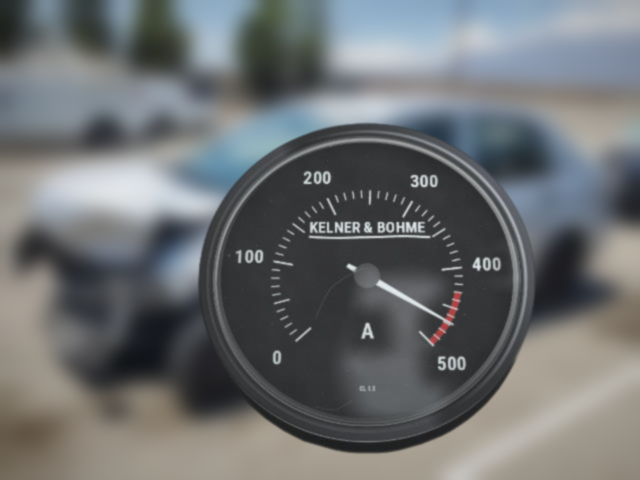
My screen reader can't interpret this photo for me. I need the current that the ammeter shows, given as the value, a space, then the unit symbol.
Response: 470 A
